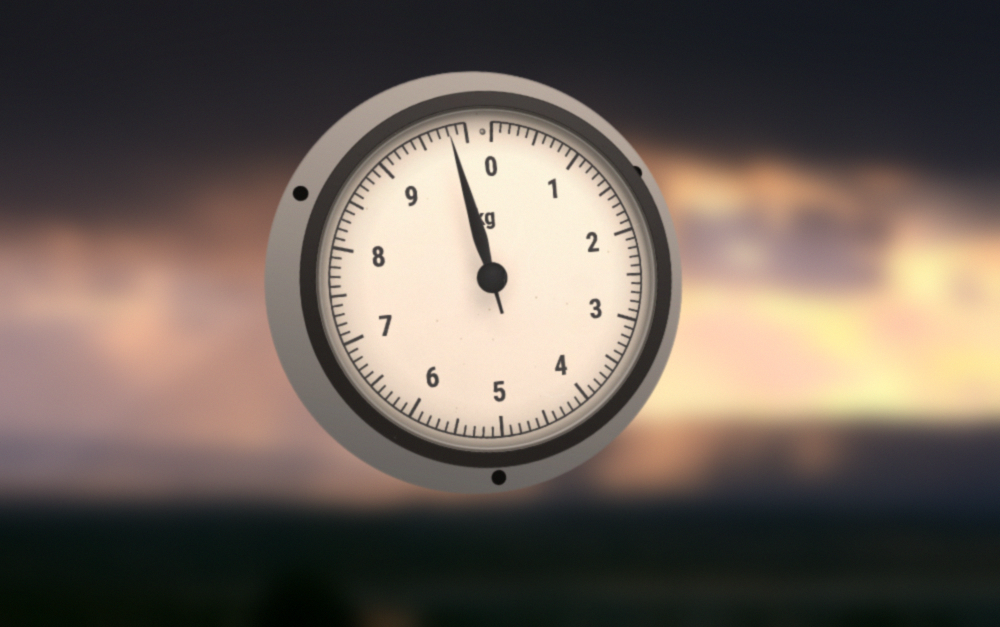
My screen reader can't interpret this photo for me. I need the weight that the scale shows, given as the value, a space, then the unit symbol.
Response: 9.8 kg
